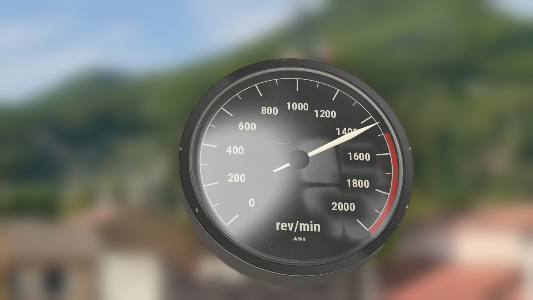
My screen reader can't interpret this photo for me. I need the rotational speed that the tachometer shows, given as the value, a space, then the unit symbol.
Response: 1450 rpm
